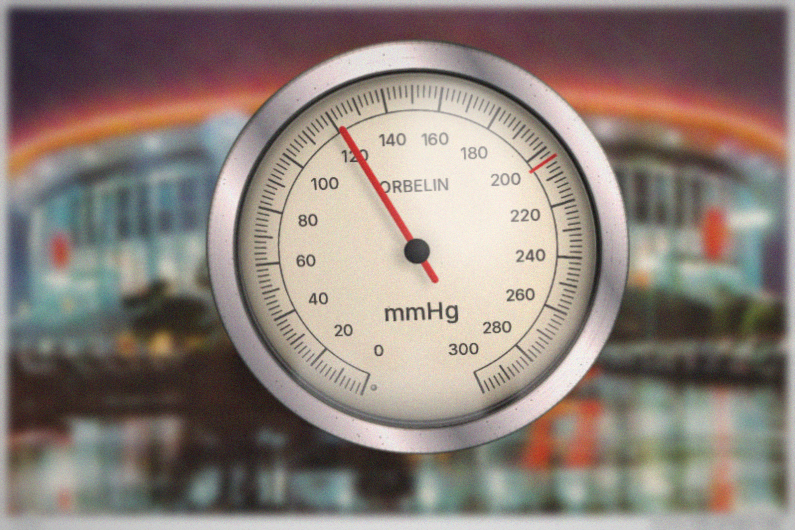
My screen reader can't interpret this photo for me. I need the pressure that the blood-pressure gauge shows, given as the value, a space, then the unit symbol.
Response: 122 mmHg
